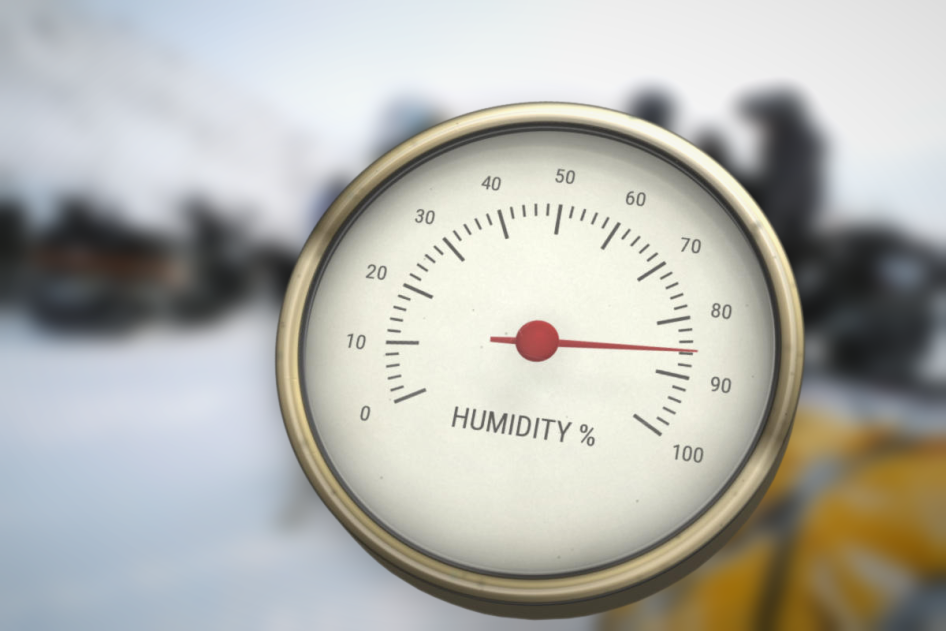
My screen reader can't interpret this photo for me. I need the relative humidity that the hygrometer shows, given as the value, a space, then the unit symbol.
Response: 86 %
